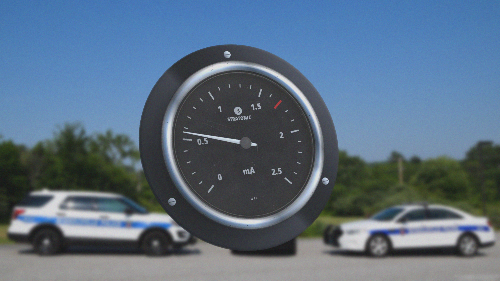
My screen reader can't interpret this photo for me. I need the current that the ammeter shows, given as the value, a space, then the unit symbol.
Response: 0.55 mA
